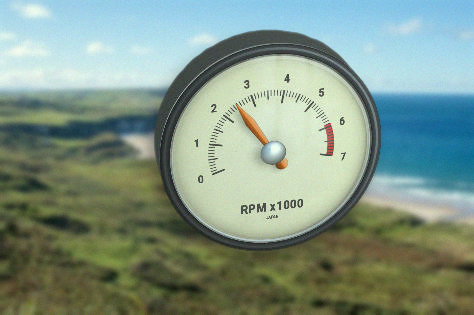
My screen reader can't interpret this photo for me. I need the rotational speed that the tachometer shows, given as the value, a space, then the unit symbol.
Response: 2500 rpm
